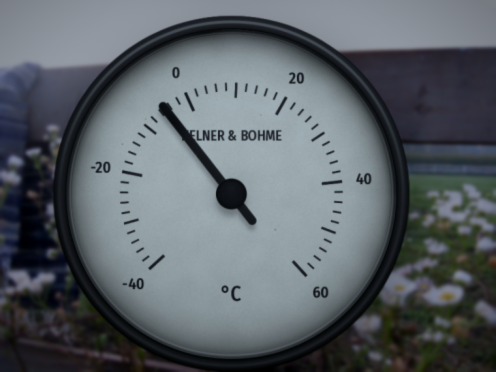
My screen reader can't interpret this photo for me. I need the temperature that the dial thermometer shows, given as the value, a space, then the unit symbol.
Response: -5 °C
